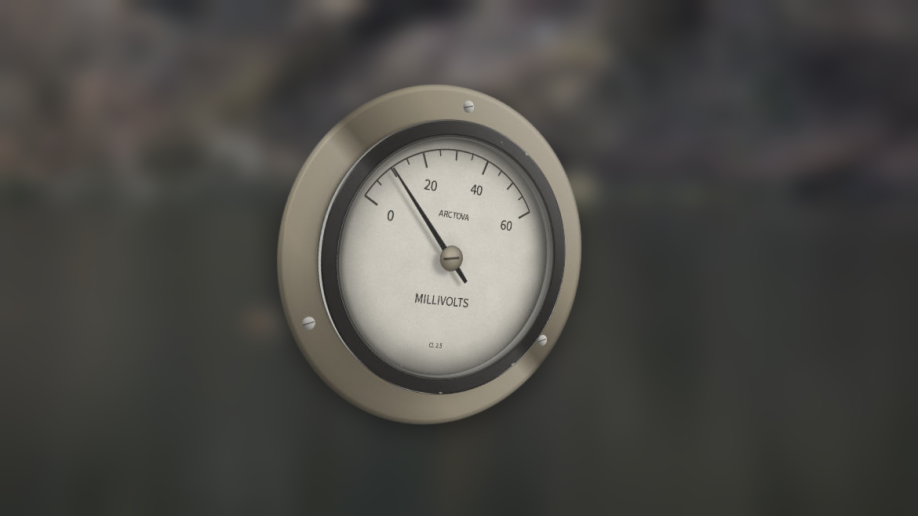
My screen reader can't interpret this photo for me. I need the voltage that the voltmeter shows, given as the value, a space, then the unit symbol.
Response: 10 mV
